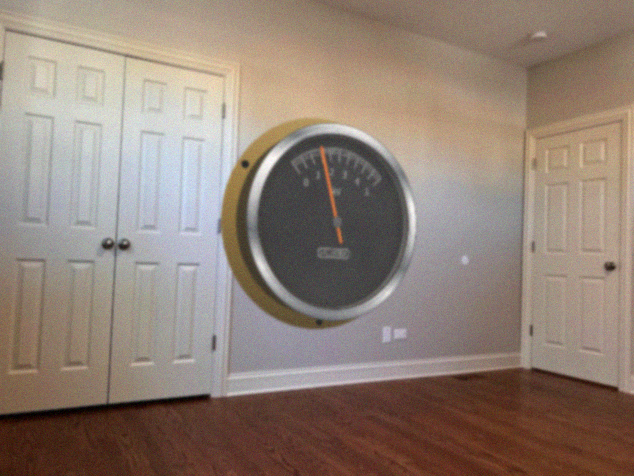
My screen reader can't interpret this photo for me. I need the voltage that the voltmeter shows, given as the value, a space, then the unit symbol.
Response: 1.5 kV
